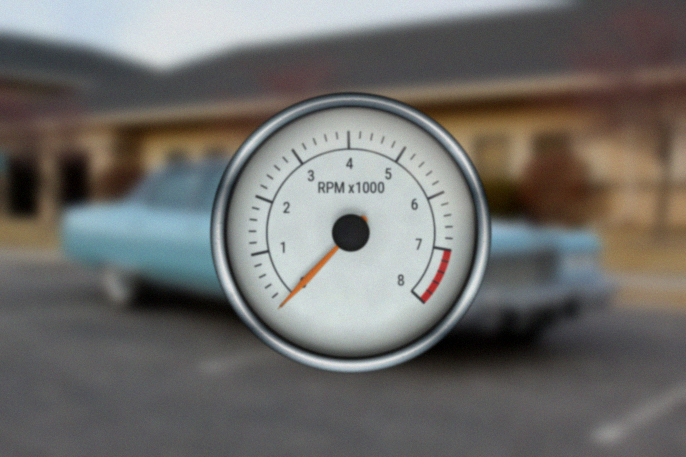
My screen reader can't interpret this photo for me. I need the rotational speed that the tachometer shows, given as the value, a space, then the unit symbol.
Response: 0 rpm
